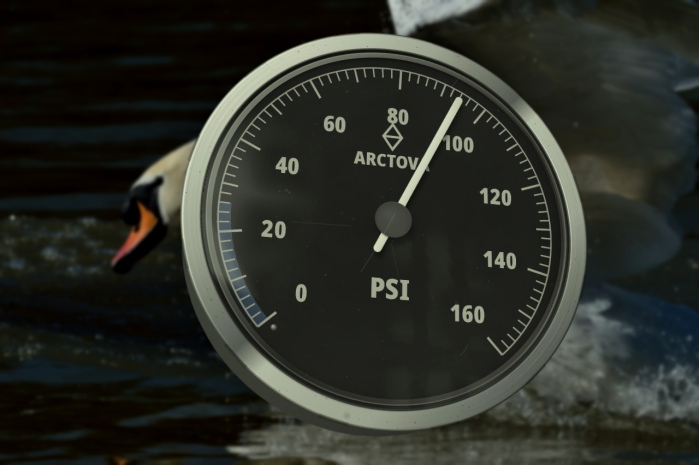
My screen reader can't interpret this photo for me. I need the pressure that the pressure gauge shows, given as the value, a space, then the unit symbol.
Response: 94 psi
